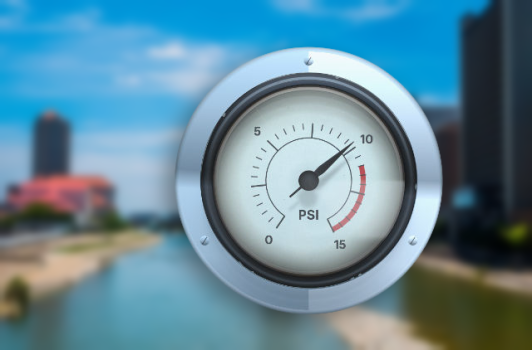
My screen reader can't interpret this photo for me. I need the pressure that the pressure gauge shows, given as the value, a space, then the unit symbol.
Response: 9.75 psi
